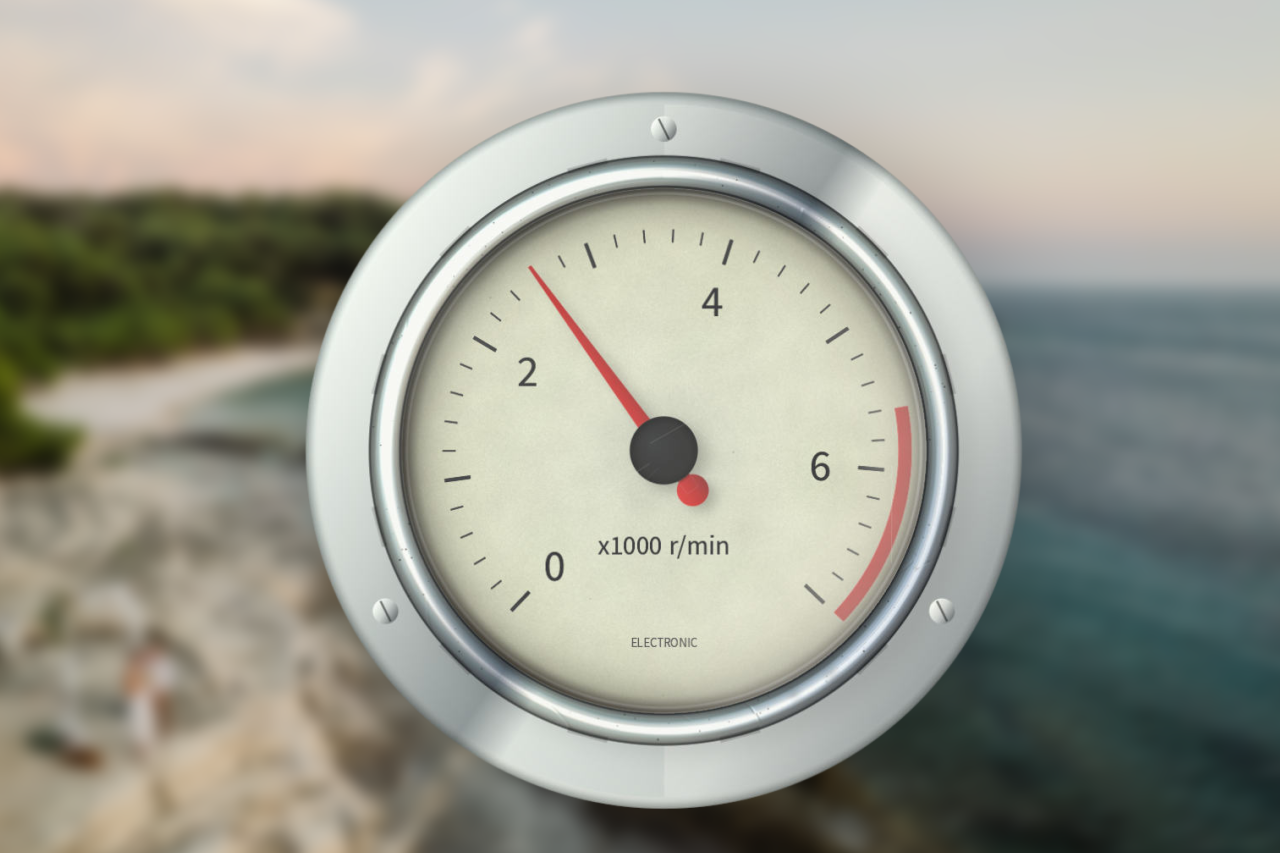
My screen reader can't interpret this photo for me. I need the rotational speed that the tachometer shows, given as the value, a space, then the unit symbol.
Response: 2600 rpm
